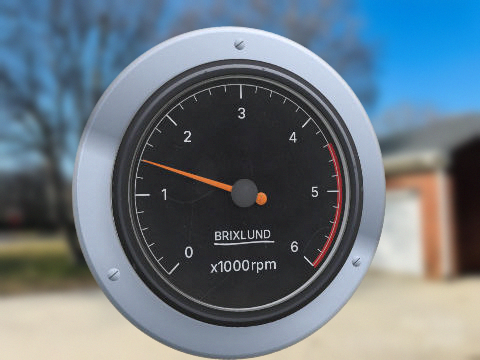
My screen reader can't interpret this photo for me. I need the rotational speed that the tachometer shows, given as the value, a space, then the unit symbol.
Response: 1400 rpm
